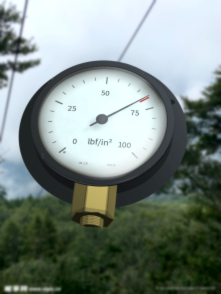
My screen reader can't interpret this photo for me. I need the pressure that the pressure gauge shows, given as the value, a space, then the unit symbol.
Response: 70 psi
